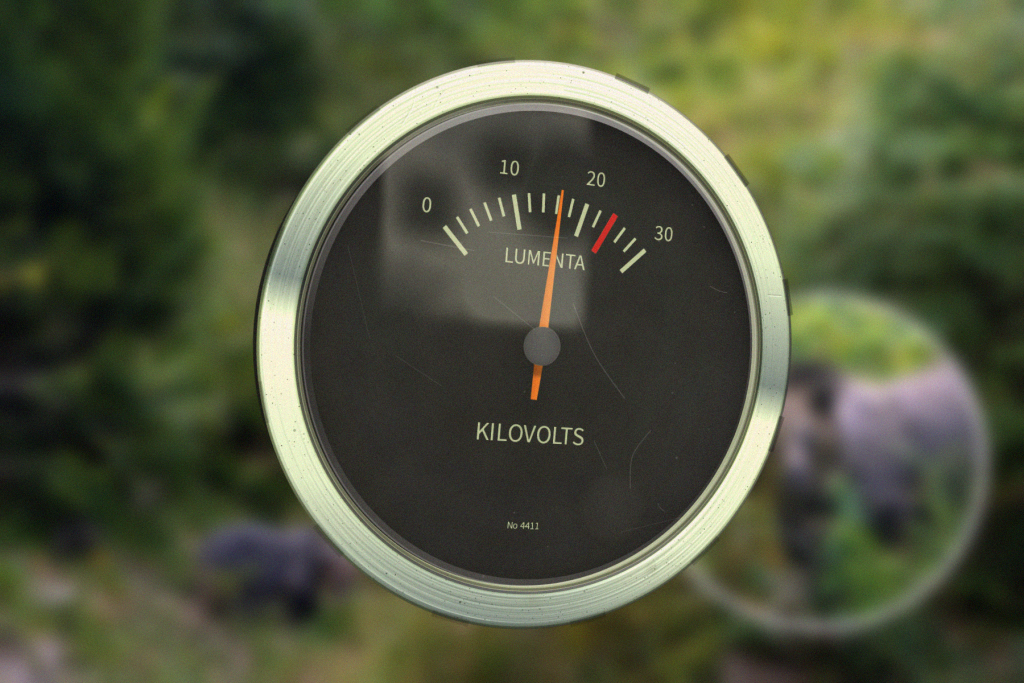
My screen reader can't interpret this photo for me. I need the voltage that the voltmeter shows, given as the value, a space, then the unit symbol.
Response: 16 kV
